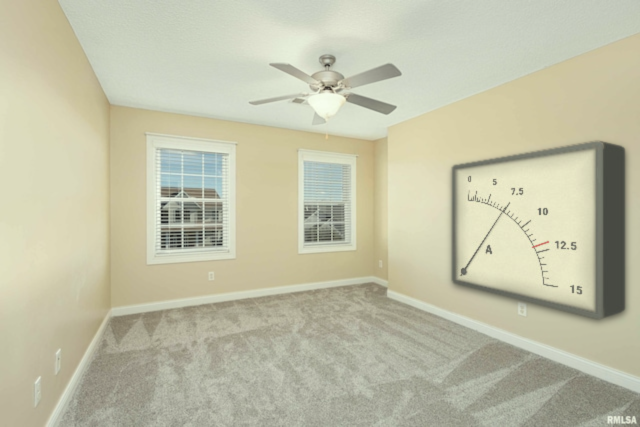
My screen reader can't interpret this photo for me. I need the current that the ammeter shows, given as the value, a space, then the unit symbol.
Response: 7.5 A
